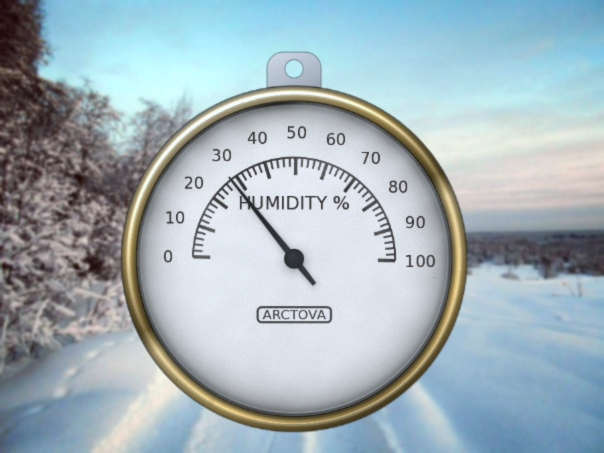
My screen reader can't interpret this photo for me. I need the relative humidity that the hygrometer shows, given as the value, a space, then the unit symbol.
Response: 28 %
